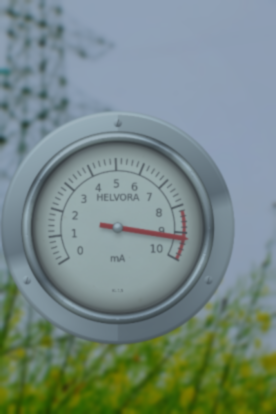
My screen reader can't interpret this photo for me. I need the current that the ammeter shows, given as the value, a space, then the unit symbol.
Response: 9.2 mA
